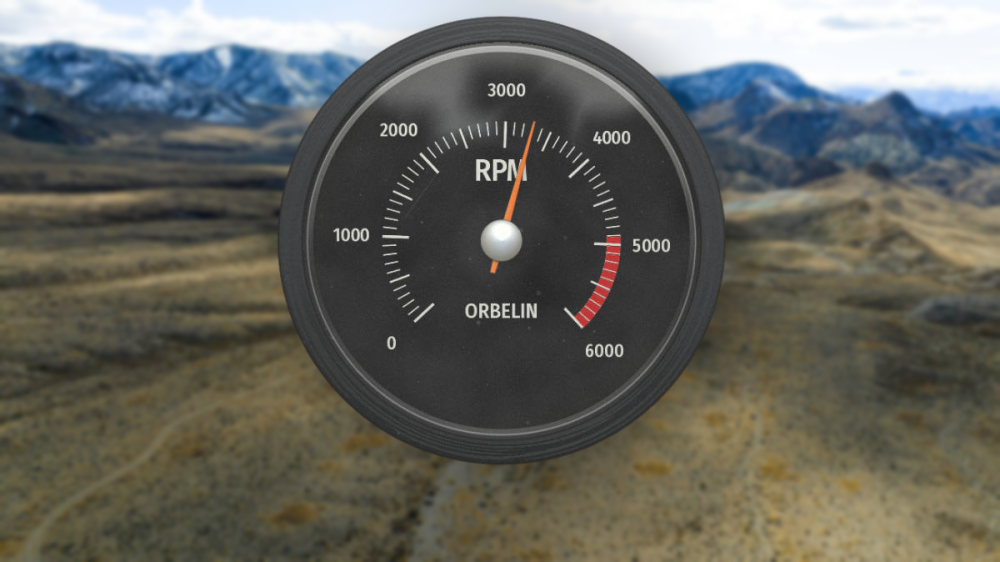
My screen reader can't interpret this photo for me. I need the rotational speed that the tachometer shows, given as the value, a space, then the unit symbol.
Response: 3300 rpm
